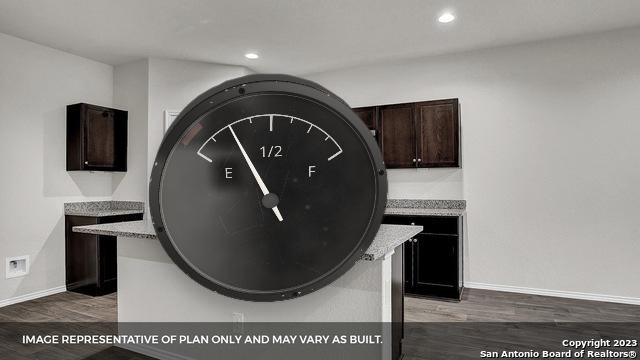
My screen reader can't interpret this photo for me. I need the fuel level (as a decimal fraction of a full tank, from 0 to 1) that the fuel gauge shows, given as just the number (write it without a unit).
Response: 0.25
